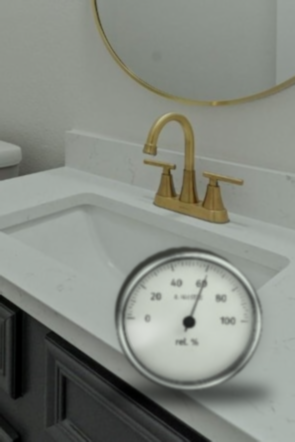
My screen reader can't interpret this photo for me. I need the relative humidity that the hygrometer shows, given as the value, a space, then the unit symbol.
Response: 60 %
